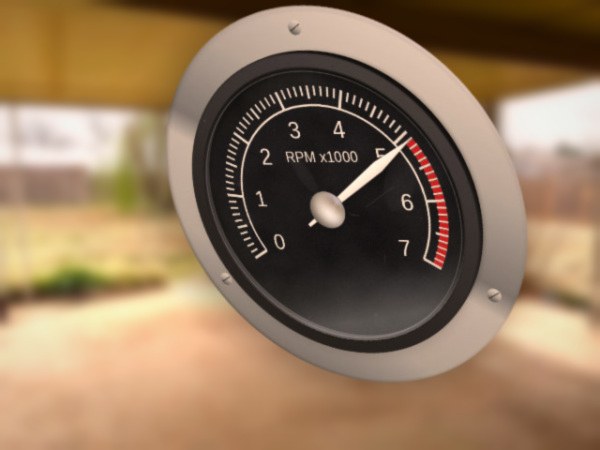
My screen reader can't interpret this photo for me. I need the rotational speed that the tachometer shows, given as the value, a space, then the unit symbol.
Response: 5100 rpm
